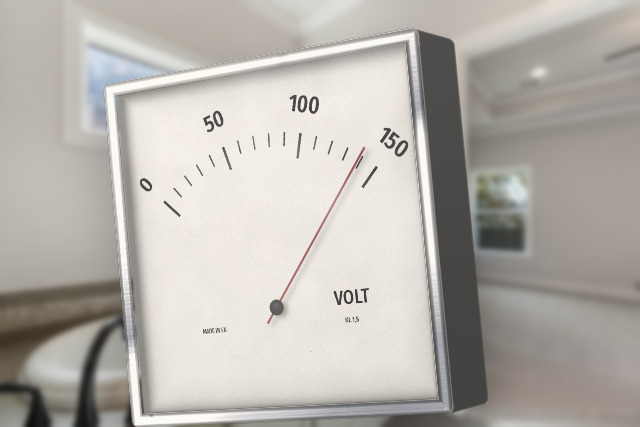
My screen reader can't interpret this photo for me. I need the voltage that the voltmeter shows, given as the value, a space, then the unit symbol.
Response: 140 V
